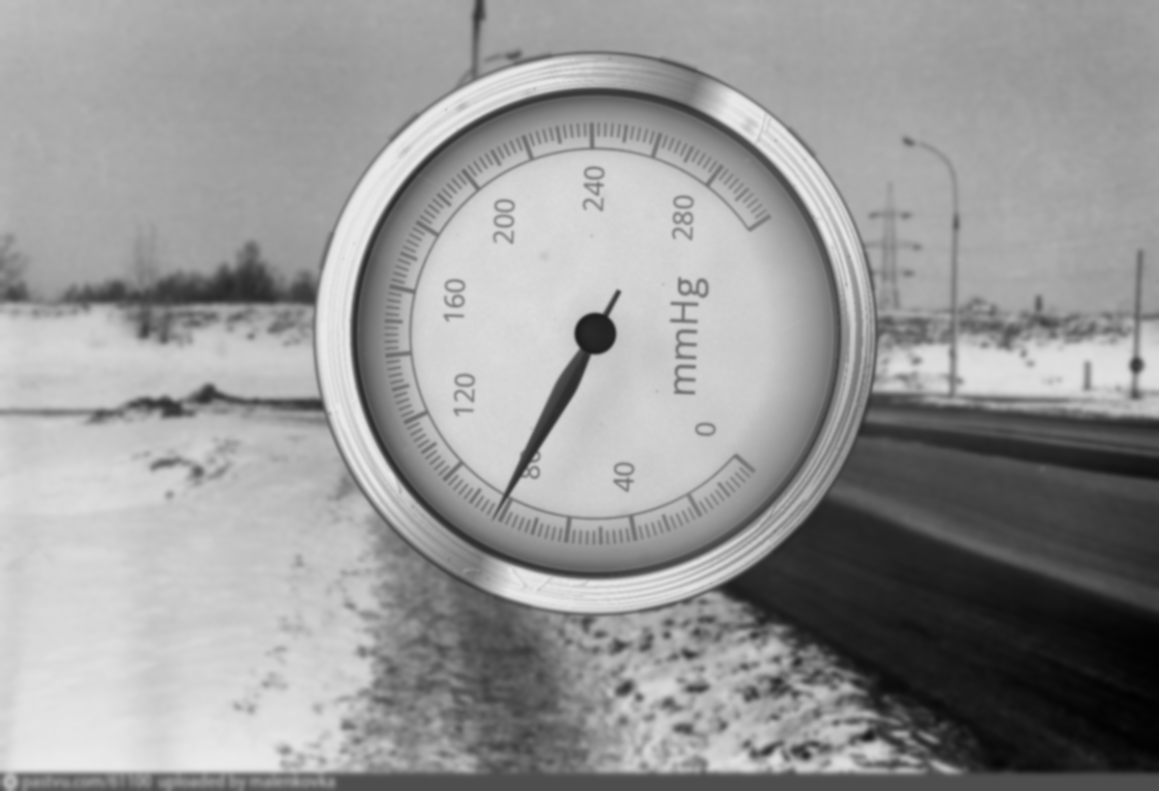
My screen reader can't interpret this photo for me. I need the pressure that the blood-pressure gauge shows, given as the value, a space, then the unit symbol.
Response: 82 mmHg
